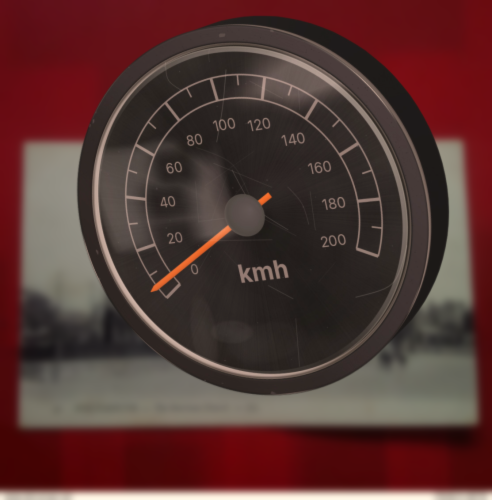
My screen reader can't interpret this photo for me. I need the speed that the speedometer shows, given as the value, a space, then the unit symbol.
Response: 5 km/h
